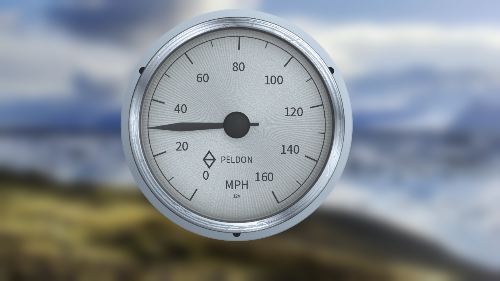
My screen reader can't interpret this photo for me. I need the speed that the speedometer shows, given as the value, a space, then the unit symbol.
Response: 30 mph
